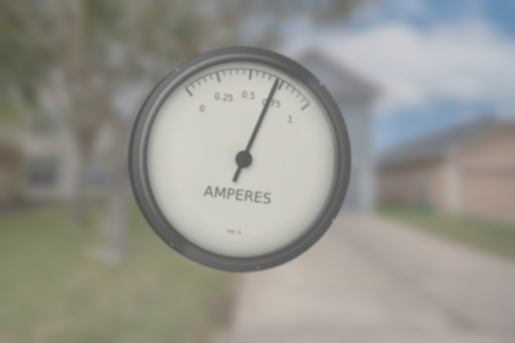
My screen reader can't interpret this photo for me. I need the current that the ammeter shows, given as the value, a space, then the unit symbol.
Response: 0.7 A
